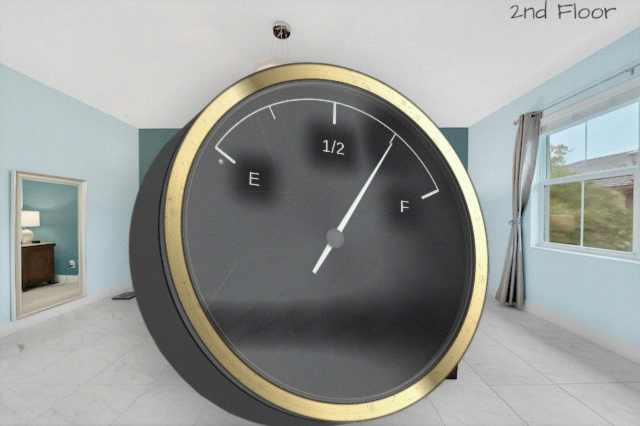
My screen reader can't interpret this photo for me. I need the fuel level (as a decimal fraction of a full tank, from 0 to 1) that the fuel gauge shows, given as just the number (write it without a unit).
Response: 0.75
